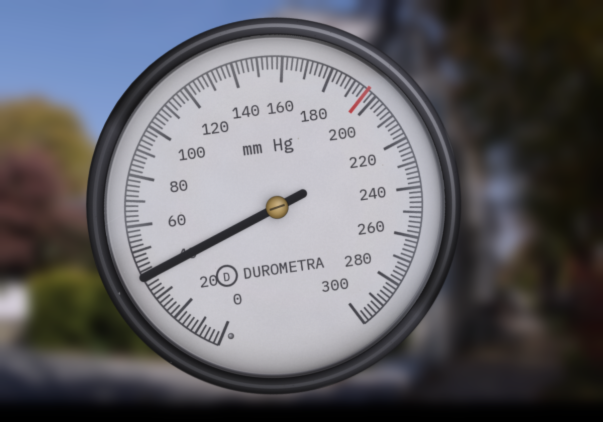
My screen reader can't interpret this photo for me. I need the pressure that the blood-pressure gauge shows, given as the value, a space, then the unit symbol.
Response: 40 mmHg
